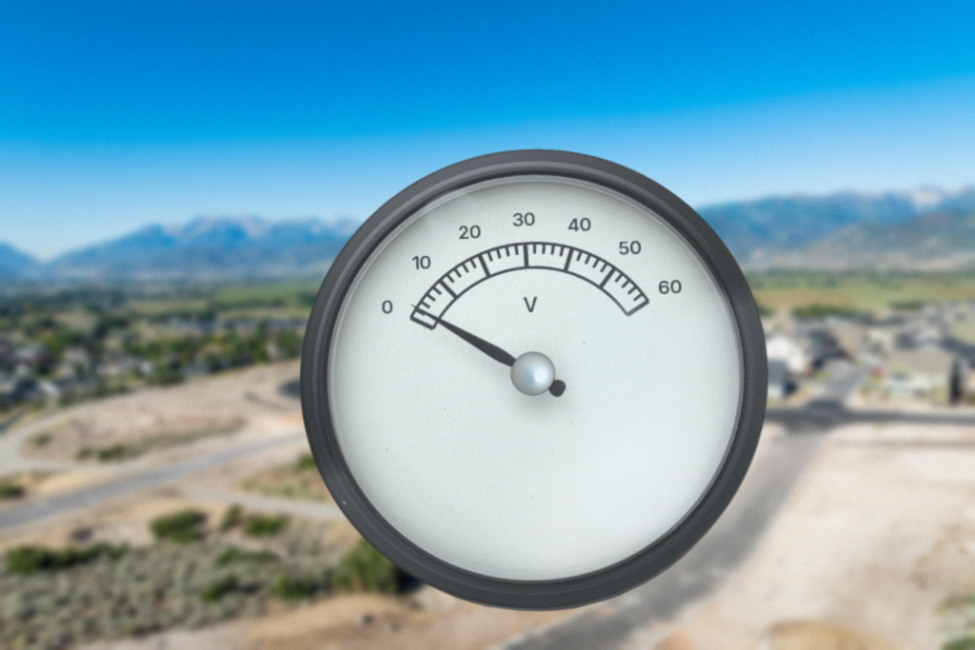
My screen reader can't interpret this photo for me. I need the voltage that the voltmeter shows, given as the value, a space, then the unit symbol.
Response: 2 V
